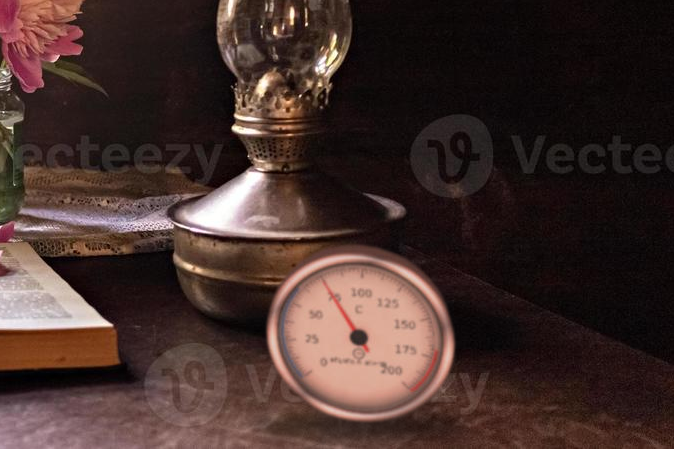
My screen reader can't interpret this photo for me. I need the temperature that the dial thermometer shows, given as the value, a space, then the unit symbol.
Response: 75 °C
